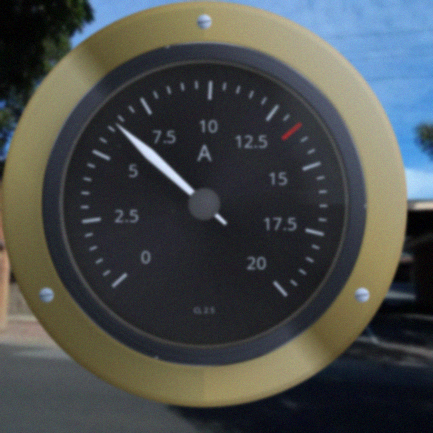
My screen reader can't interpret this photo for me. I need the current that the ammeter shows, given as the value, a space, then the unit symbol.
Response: 6.25 A
